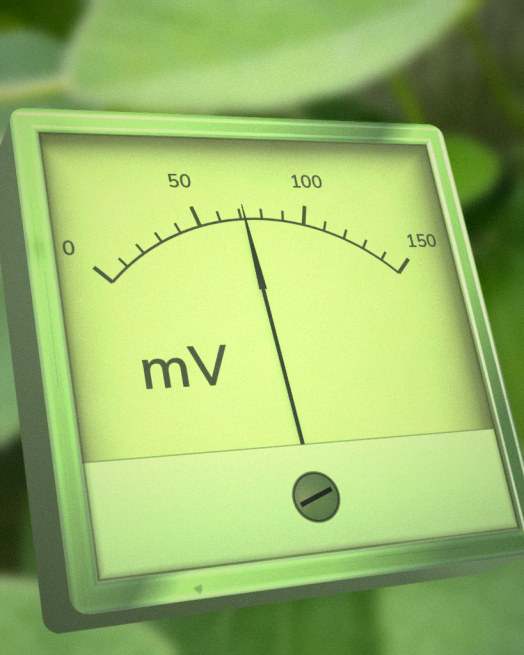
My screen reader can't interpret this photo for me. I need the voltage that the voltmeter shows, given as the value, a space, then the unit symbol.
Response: 70 mV
